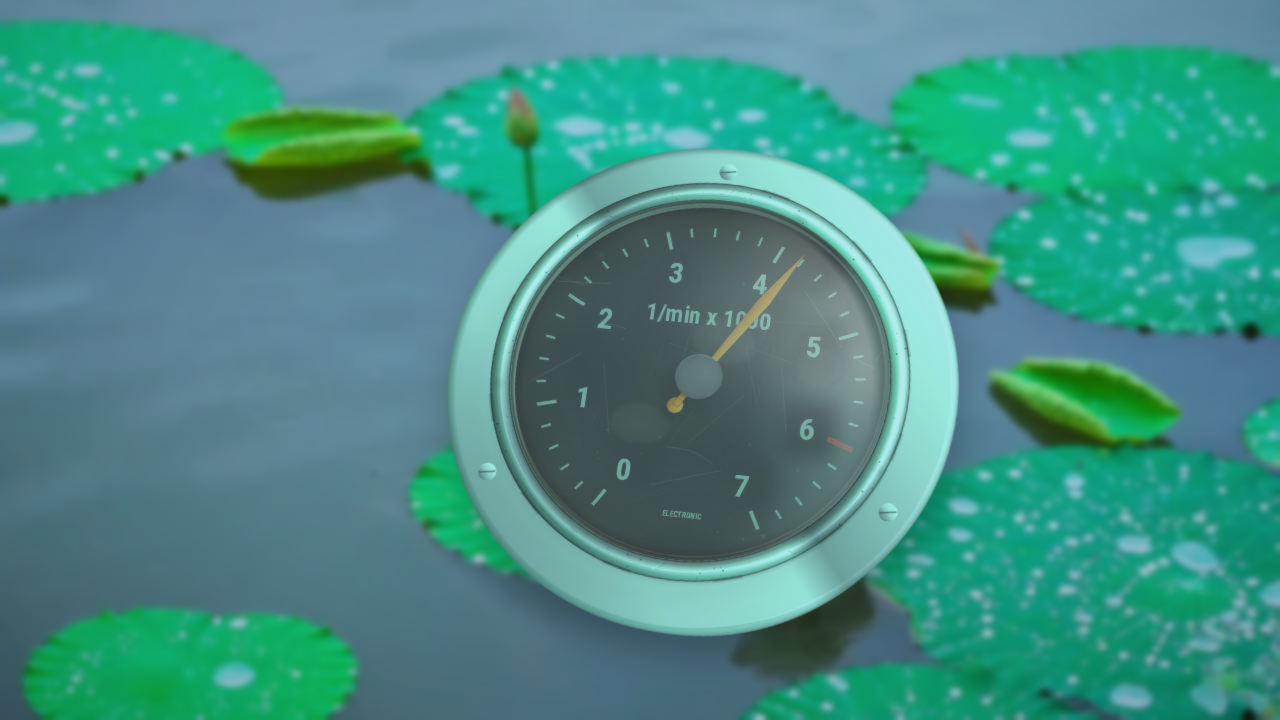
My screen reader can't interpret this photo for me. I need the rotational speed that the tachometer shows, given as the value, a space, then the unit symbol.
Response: 4200 rpm
